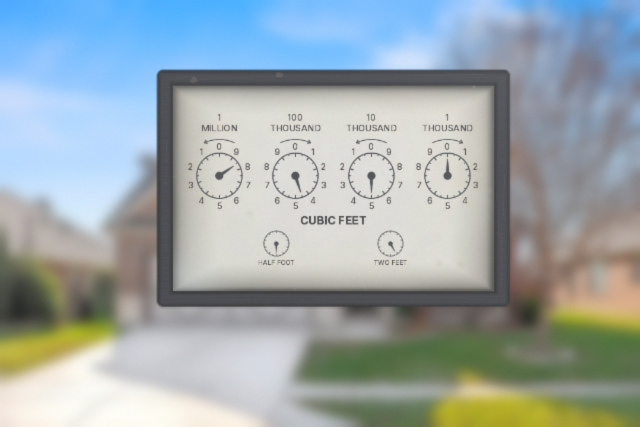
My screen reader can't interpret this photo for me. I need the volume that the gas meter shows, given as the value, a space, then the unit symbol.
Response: 845000 ft³
